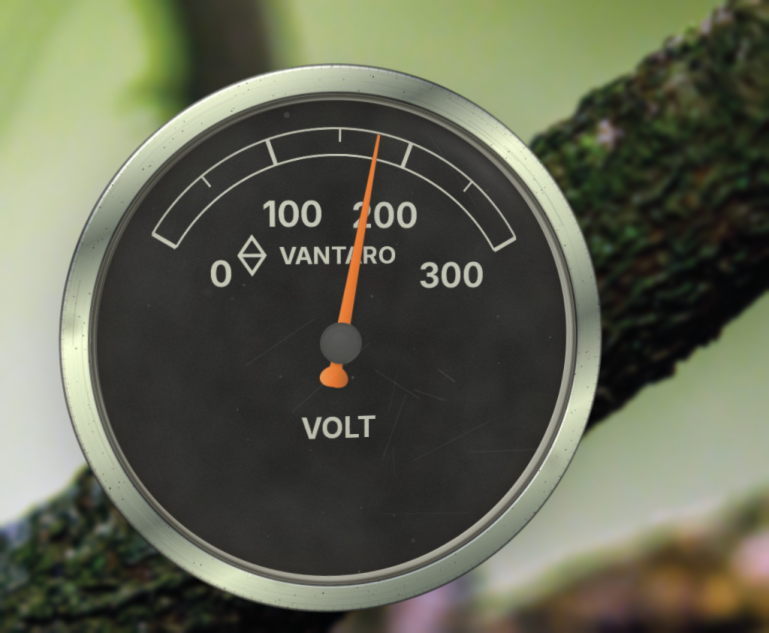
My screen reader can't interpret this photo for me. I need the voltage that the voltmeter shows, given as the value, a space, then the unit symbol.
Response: 175 V
